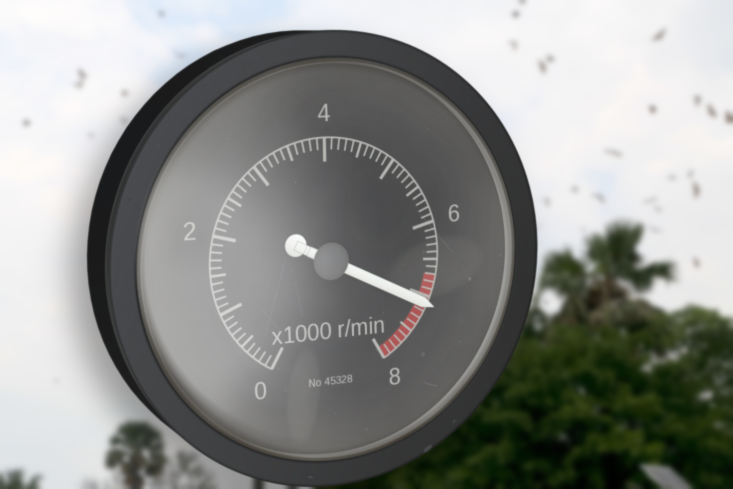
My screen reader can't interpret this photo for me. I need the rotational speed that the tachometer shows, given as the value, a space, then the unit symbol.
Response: 7100 rpm
